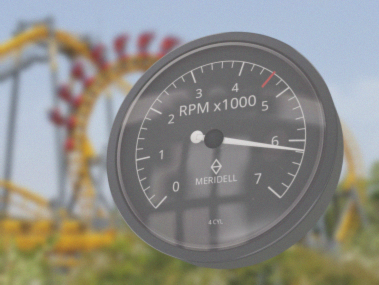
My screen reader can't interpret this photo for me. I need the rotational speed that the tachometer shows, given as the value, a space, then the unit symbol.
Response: 6200 rpm
